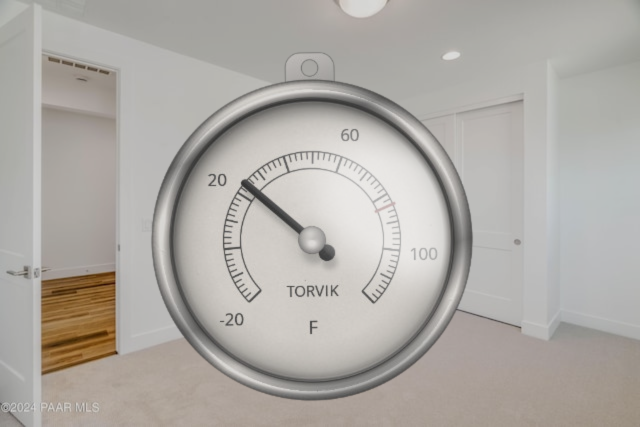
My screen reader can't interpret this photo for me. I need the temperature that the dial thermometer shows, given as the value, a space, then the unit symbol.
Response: 24 °F
